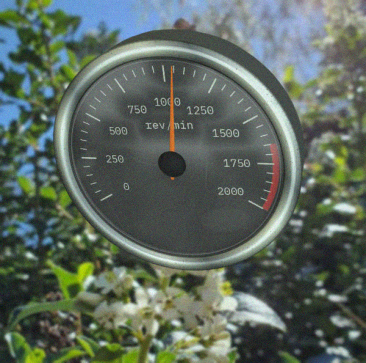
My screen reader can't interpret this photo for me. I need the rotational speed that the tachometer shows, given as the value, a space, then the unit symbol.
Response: 1050 rpm
